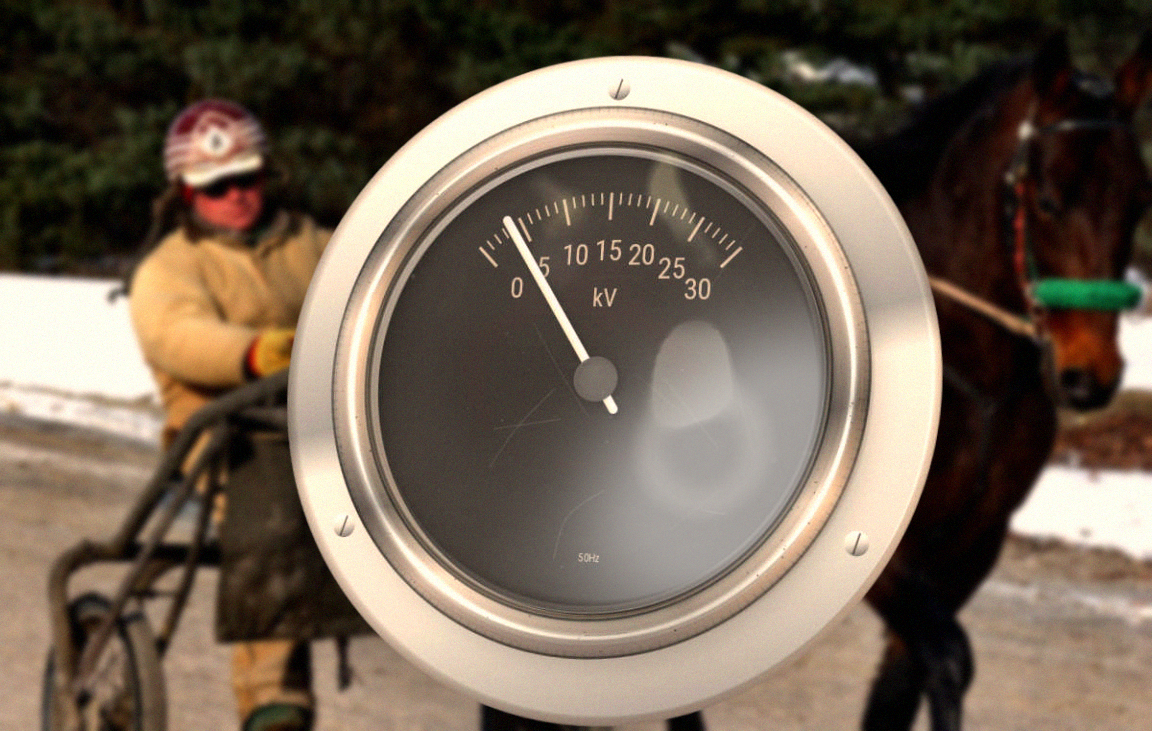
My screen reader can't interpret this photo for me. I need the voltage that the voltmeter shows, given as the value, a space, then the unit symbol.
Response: 4 kV
